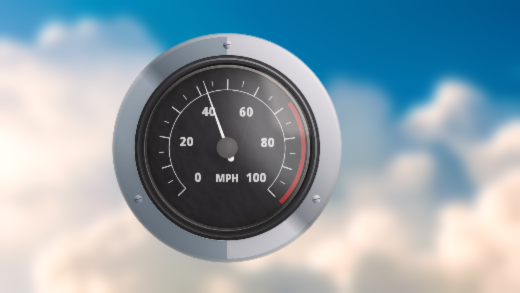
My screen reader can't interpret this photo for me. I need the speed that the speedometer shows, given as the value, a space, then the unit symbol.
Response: 42.5 mph
